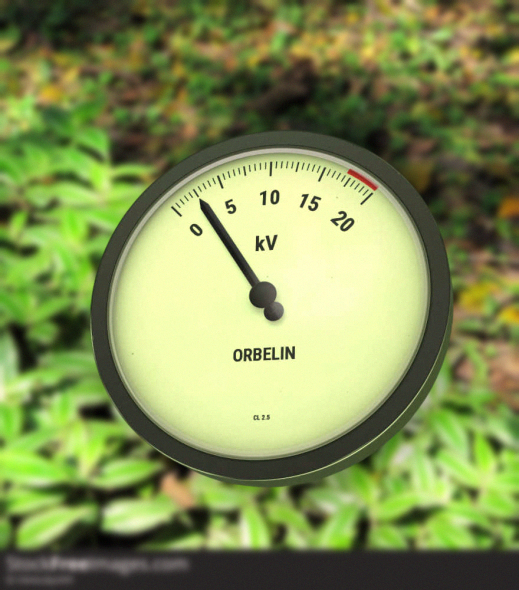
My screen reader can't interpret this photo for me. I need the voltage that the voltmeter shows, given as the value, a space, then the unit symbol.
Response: 2.5 kV
